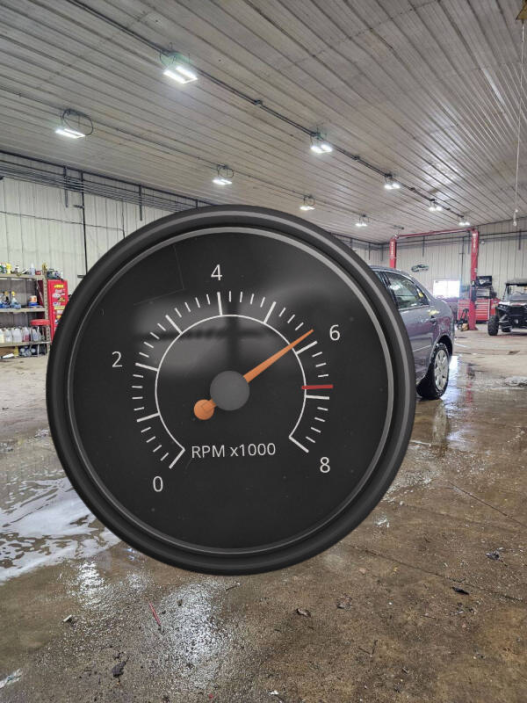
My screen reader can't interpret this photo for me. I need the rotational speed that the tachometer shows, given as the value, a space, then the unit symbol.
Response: 5800 rpm
